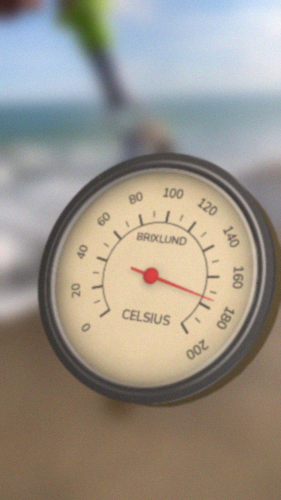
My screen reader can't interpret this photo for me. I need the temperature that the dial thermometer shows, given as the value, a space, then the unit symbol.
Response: 175 °C
